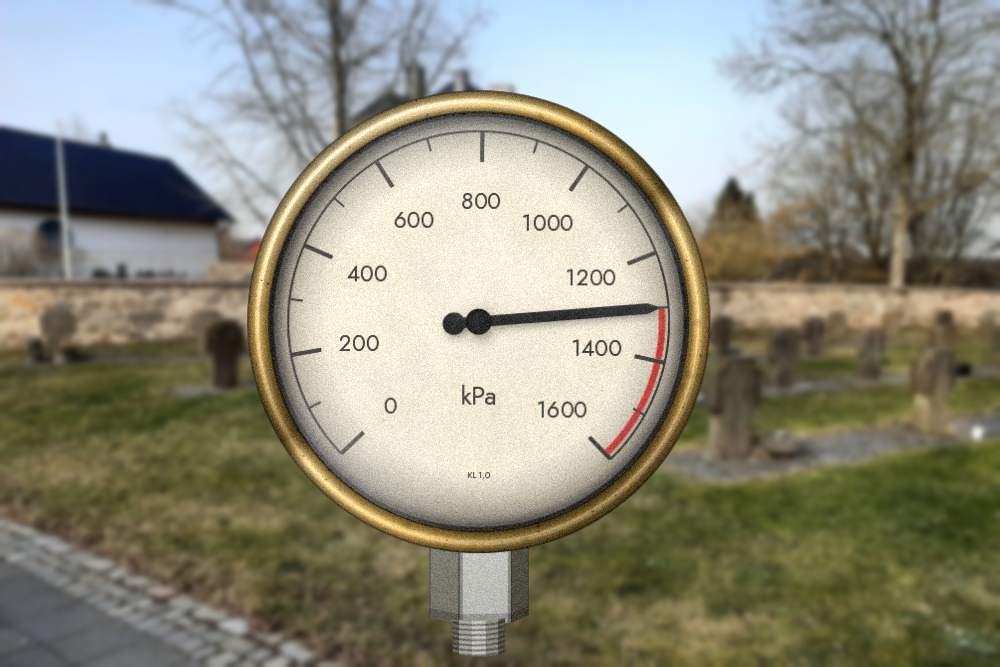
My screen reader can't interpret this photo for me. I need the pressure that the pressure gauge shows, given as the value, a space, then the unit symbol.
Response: 1300 kPa
